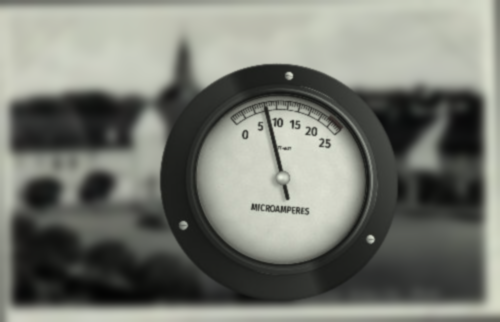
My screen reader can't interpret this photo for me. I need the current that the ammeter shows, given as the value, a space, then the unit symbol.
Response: 7.5 µA
